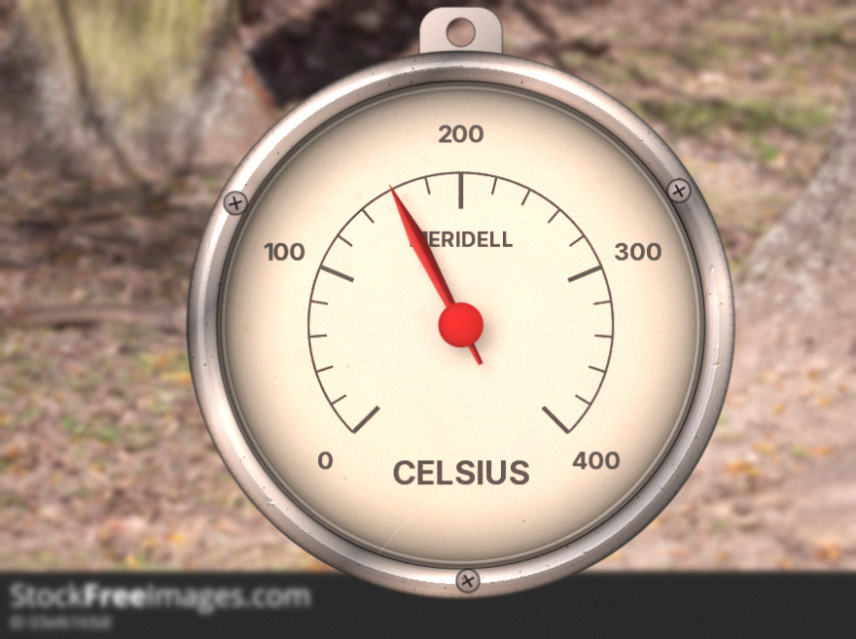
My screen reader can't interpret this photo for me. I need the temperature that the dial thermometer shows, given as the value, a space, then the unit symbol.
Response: 160 °C
